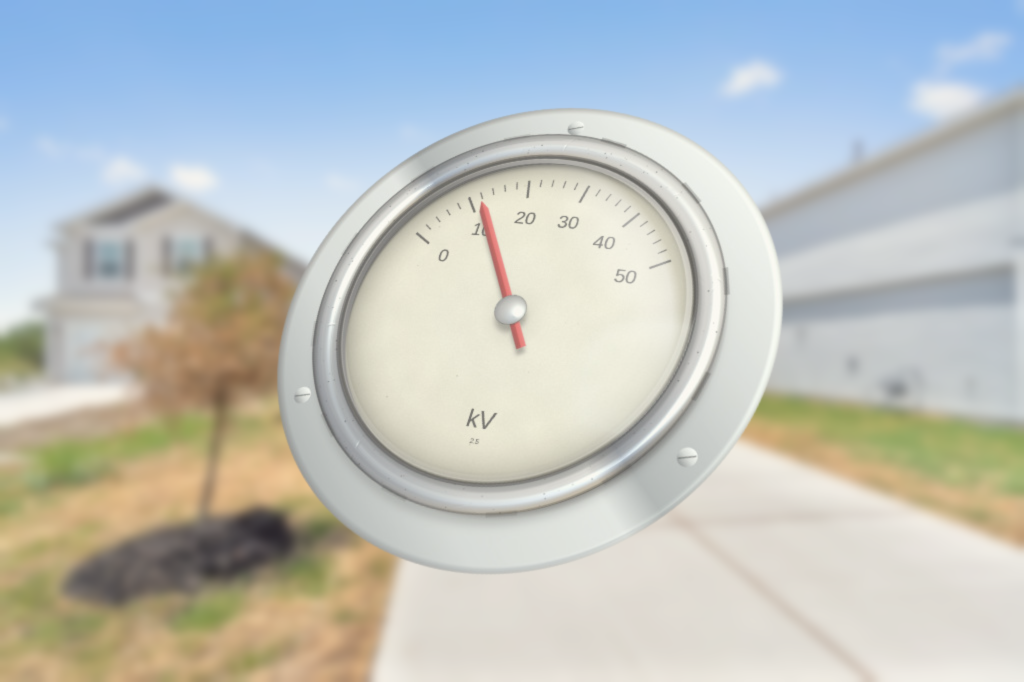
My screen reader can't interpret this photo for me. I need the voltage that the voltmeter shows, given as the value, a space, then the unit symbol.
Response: 12 kV
